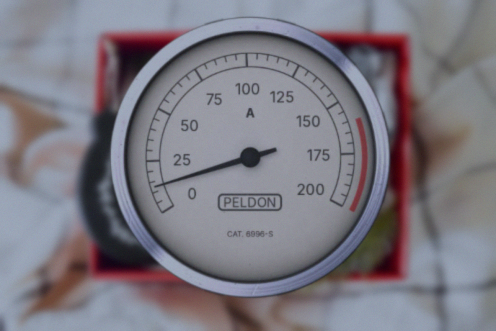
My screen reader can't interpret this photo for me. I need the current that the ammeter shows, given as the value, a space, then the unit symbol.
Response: 12.5 A
